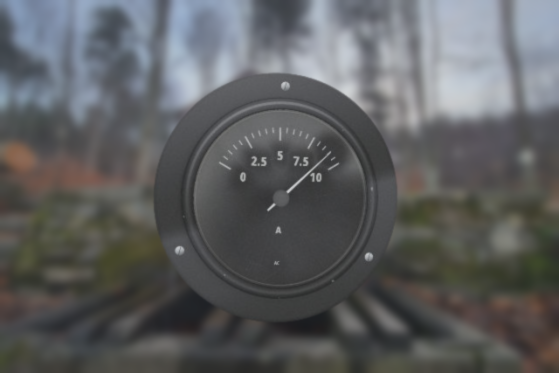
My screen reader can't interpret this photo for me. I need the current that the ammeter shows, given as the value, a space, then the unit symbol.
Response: 9 A
